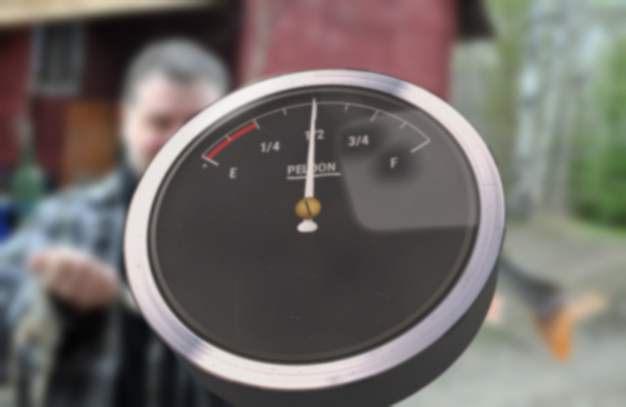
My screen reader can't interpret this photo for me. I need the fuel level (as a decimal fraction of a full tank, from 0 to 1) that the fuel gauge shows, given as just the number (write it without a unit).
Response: 0.5
